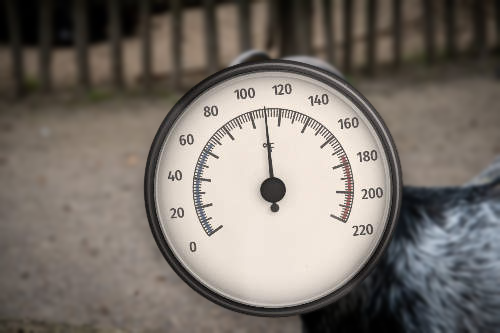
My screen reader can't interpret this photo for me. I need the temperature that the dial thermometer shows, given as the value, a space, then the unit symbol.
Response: 110 °F
